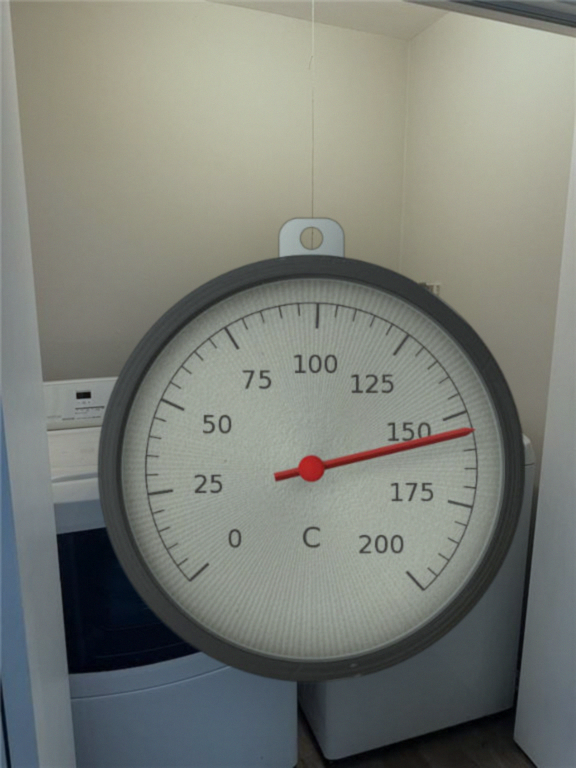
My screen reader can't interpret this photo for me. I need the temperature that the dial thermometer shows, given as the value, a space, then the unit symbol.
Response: 155 °C
